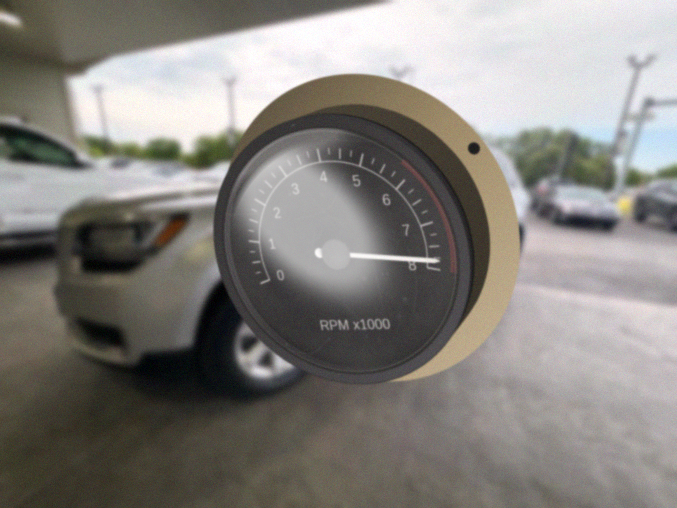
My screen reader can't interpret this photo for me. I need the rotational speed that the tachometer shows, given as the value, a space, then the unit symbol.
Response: 7750 rpm
